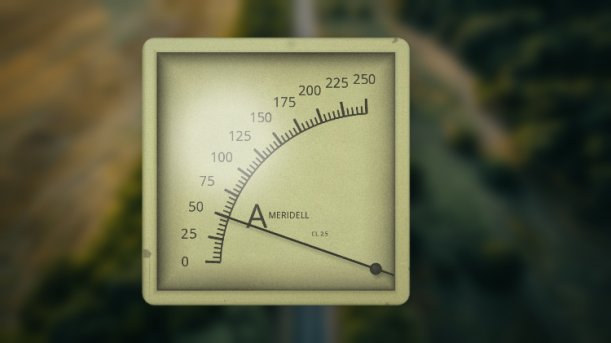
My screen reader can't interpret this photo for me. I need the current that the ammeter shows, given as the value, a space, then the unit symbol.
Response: 50 A
